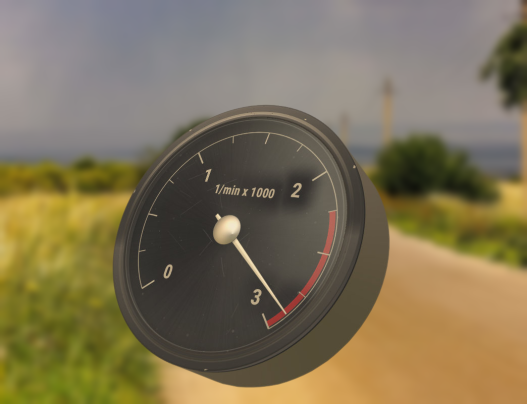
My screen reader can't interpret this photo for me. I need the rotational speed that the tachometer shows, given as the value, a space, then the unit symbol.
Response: 2875 rpm
